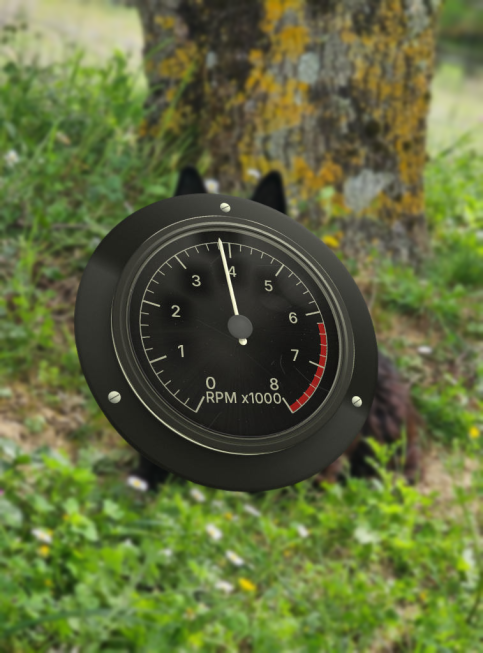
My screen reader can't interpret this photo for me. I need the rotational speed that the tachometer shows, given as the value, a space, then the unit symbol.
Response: 3800 rpm
